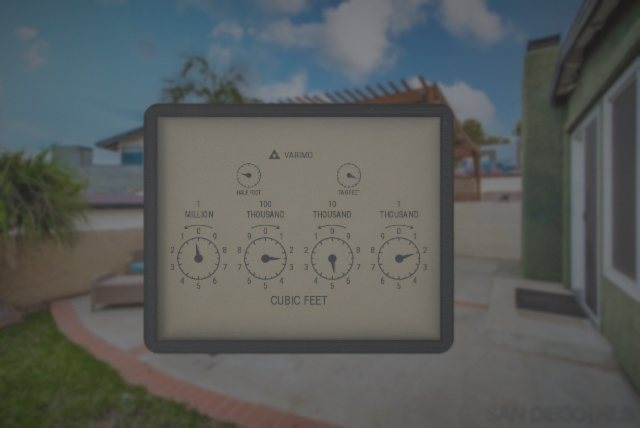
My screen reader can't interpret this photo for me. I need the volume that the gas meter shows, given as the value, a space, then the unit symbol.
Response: 25200 ft³
